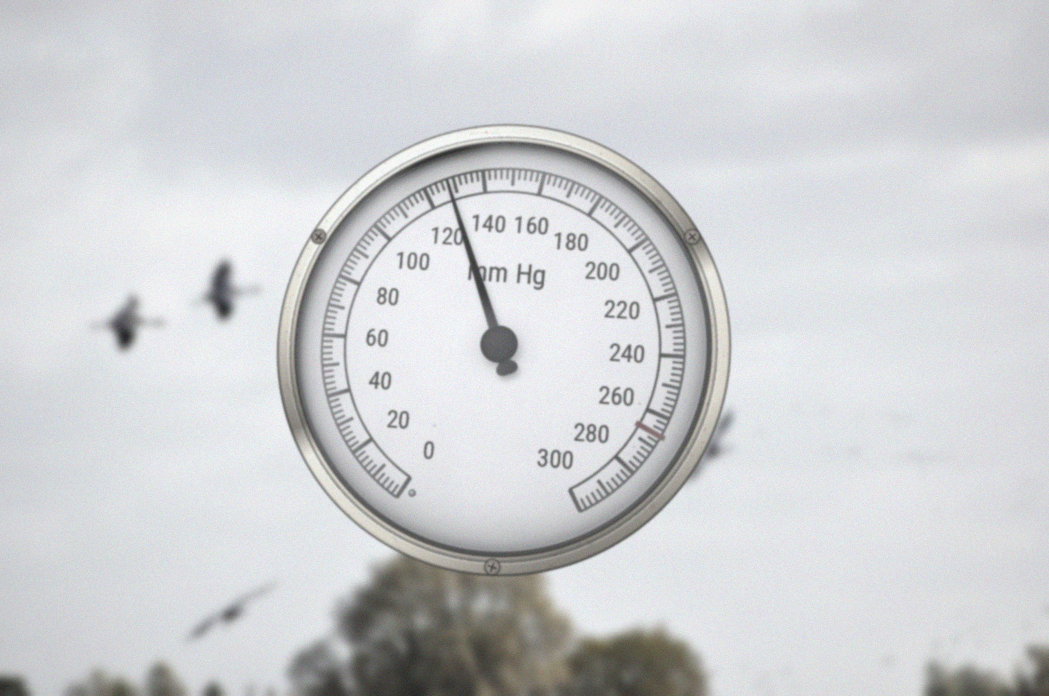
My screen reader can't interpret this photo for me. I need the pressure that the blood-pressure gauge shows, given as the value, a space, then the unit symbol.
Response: 128 mmHg
